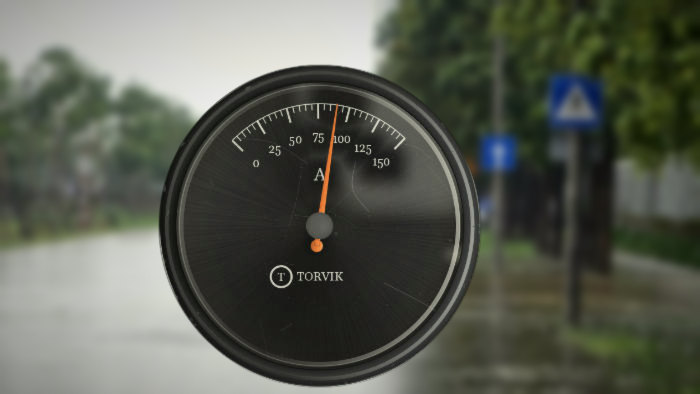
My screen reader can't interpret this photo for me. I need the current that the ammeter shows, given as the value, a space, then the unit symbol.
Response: 90 A
